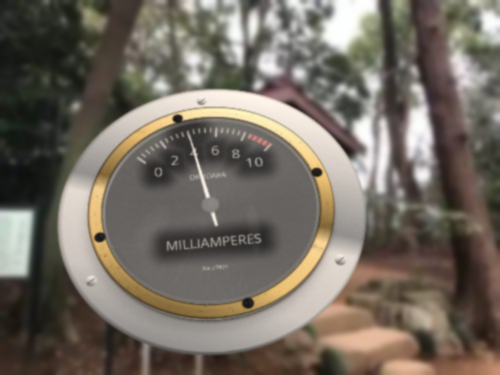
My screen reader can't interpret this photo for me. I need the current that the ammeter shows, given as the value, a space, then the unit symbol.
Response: 4 mA
